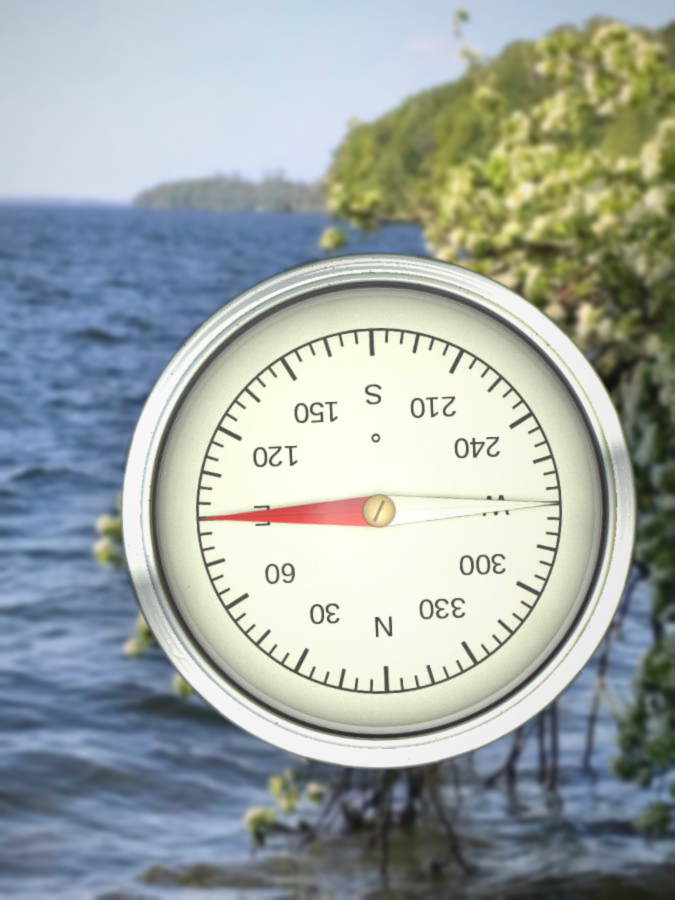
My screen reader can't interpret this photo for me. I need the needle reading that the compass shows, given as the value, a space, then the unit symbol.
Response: 90 °
